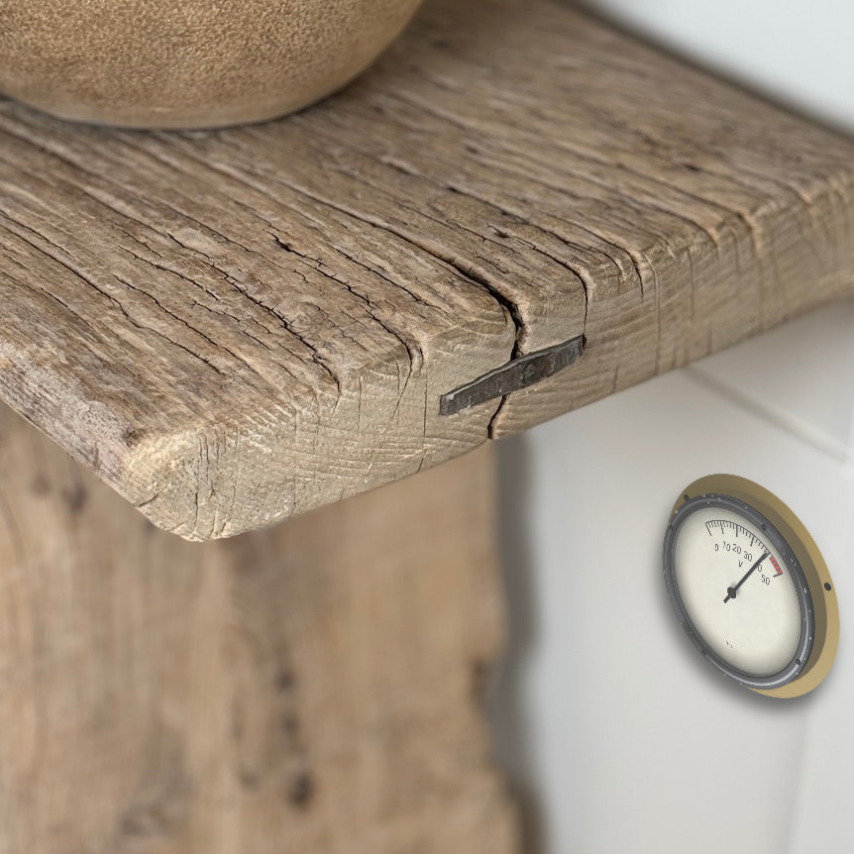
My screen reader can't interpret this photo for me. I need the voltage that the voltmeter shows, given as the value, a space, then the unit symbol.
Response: 40 V
